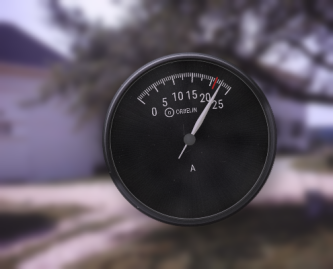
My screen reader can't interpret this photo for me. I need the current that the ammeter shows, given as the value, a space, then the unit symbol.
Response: 22.5 A
